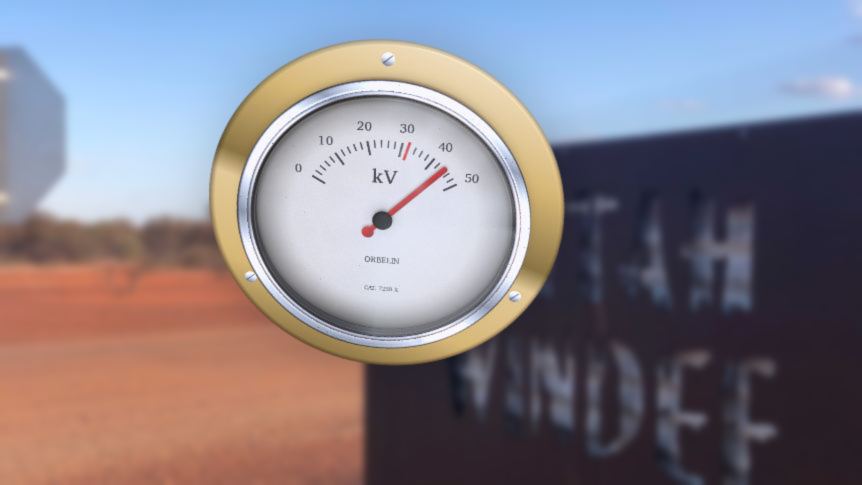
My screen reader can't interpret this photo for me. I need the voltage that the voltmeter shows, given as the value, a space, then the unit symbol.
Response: 44 kV
